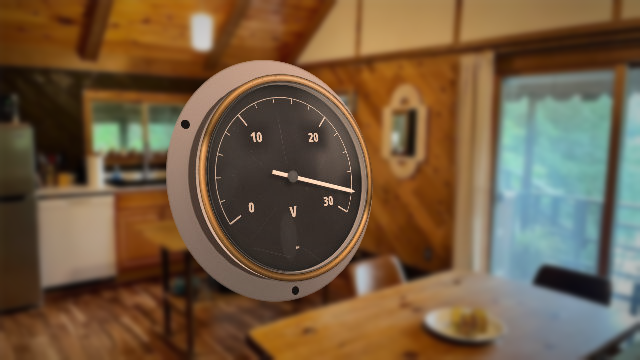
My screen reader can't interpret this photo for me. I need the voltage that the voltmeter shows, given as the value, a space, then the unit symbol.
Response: 28 V
